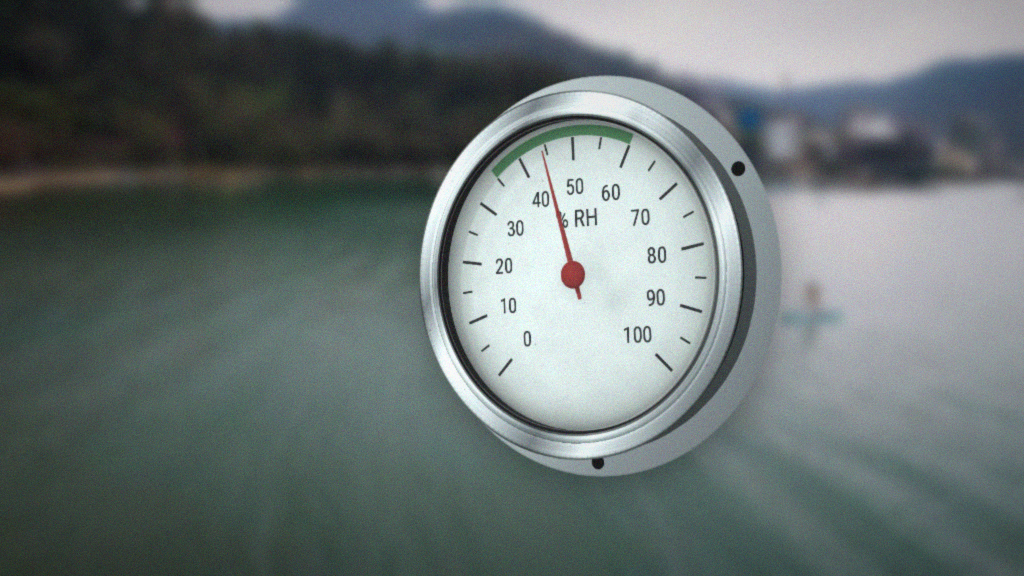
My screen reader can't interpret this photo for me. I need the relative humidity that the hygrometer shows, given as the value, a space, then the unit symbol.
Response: 45 %
